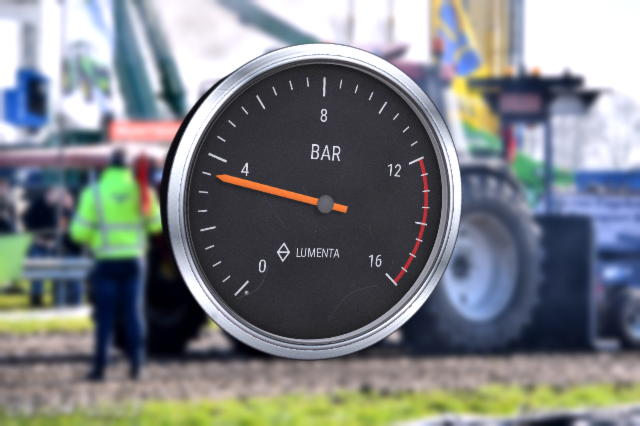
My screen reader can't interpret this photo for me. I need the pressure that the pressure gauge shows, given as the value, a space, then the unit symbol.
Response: 3.5 bar
